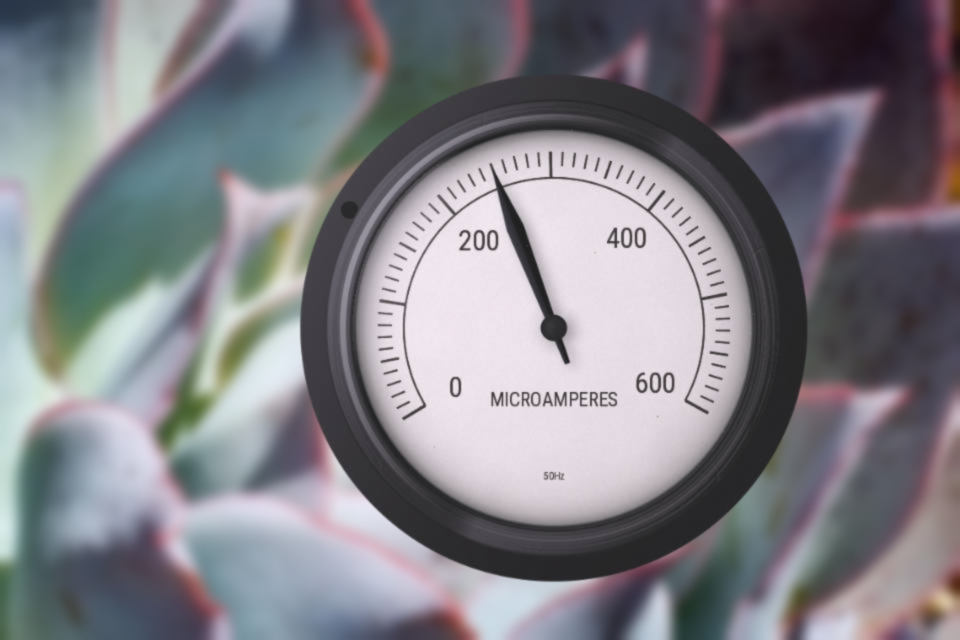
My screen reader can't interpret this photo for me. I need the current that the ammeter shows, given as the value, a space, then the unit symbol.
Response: 250 µA
